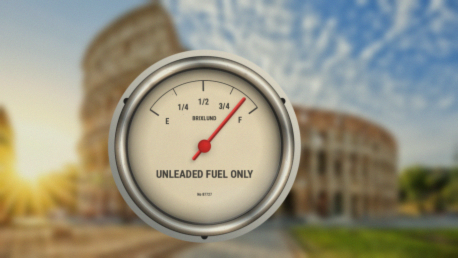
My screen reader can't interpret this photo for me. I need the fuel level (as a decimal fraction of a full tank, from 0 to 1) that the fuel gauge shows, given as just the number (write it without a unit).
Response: 0.875
